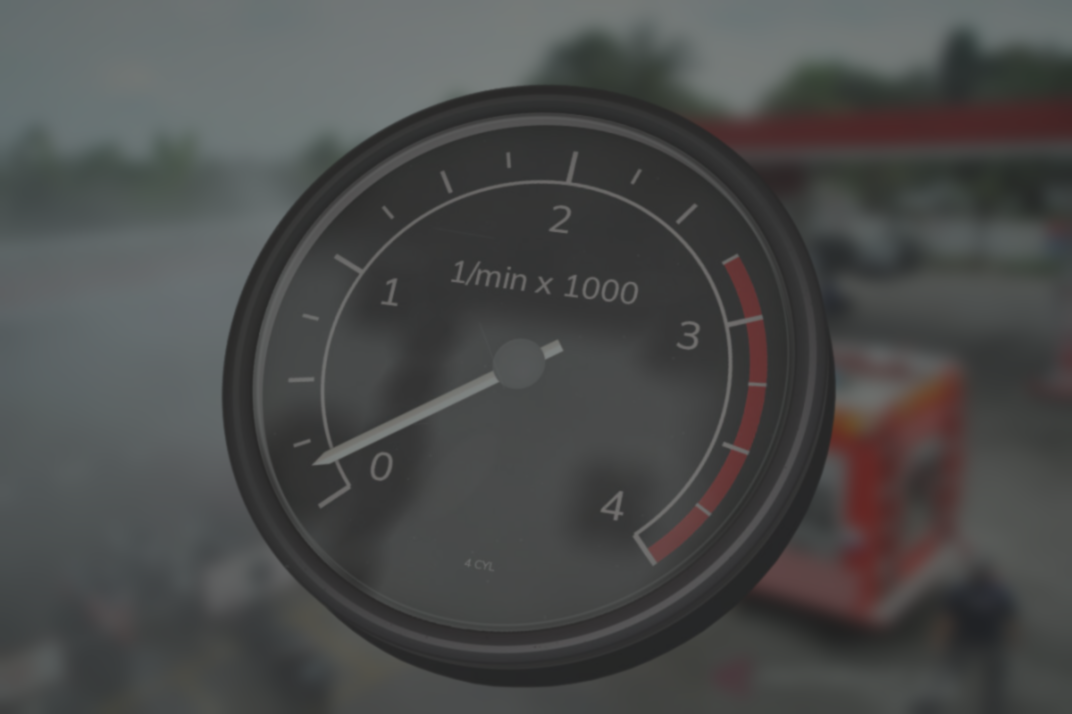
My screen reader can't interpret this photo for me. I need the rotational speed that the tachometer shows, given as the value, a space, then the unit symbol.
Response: 125 rpm
